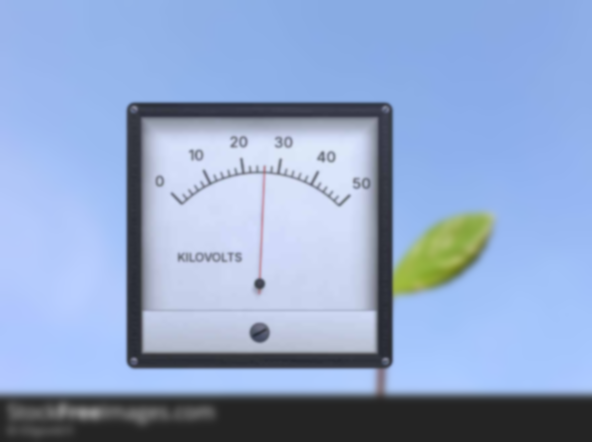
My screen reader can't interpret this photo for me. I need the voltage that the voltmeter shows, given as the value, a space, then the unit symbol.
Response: 26 kV
